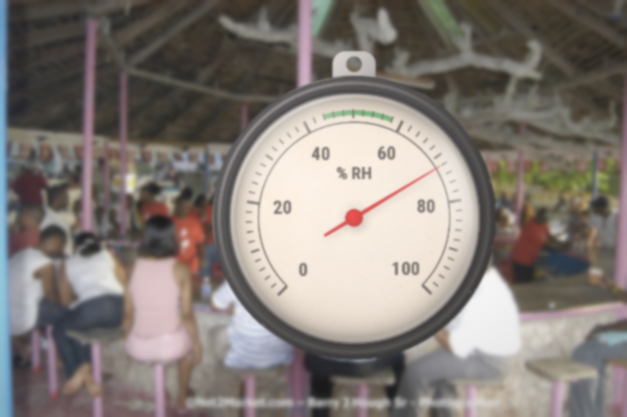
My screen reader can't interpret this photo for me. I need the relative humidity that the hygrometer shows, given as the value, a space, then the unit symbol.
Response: 72 %
